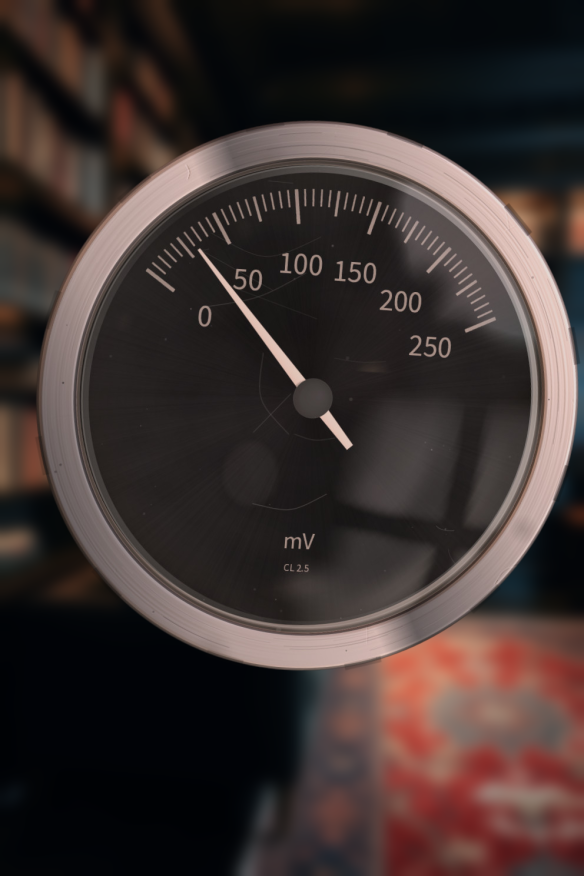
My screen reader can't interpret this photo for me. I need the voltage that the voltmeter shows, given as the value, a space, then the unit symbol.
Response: 30 mV
